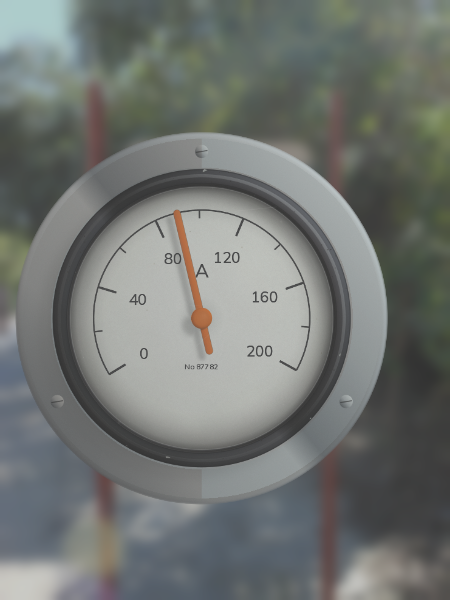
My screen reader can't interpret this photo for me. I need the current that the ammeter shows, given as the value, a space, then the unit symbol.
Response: 90 A
